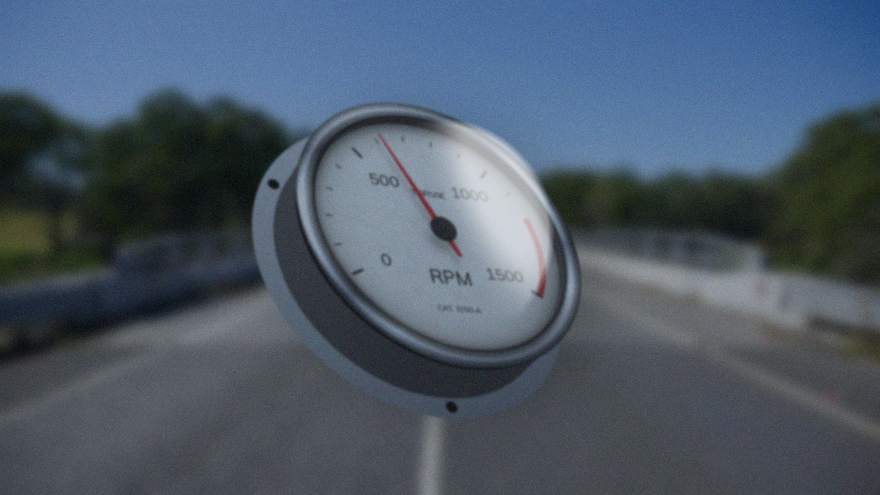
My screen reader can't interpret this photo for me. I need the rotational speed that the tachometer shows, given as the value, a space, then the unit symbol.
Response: 600 rpm
